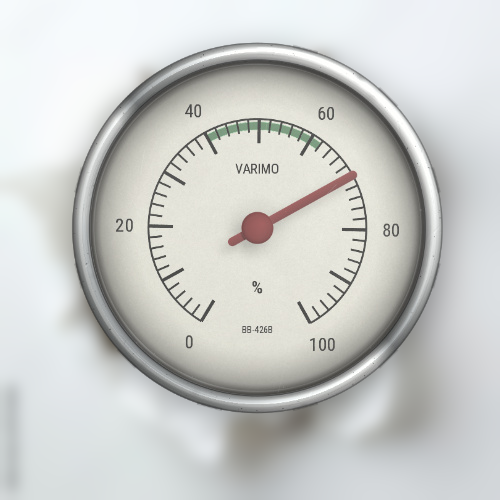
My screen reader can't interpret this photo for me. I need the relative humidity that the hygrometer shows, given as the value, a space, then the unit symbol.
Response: 70 %
